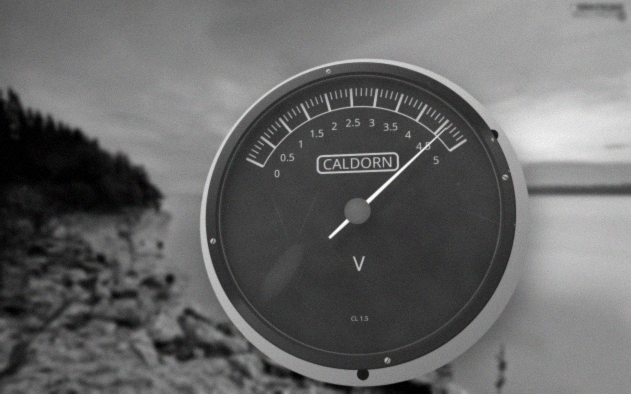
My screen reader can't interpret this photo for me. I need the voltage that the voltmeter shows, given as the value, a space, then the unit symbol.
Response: 4.6 V
